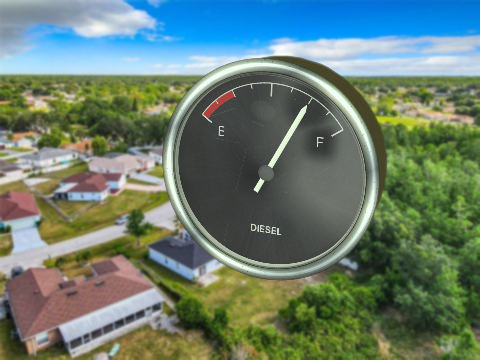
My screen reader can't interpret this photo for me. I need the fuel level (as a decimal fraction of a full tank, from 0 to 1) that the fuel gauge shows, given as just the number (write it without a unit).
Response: 0.75
